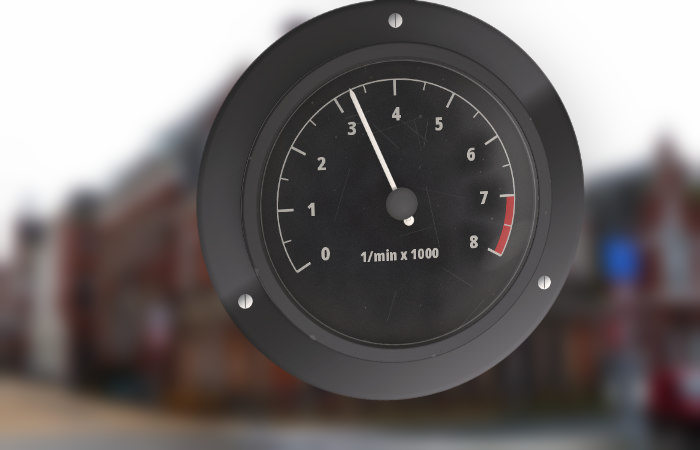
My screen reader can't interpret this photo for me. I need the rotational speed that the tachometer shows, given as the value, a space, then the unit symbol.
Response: 3250 rpm
